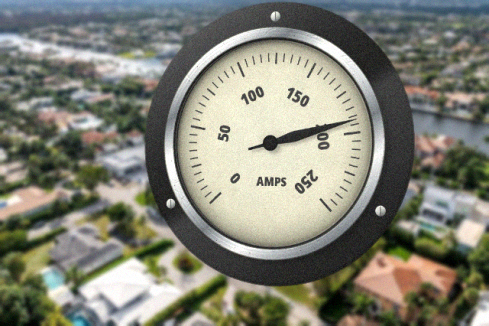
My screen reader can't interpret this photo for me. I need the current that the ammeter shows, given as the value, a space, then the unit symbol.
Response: 192.5 A
